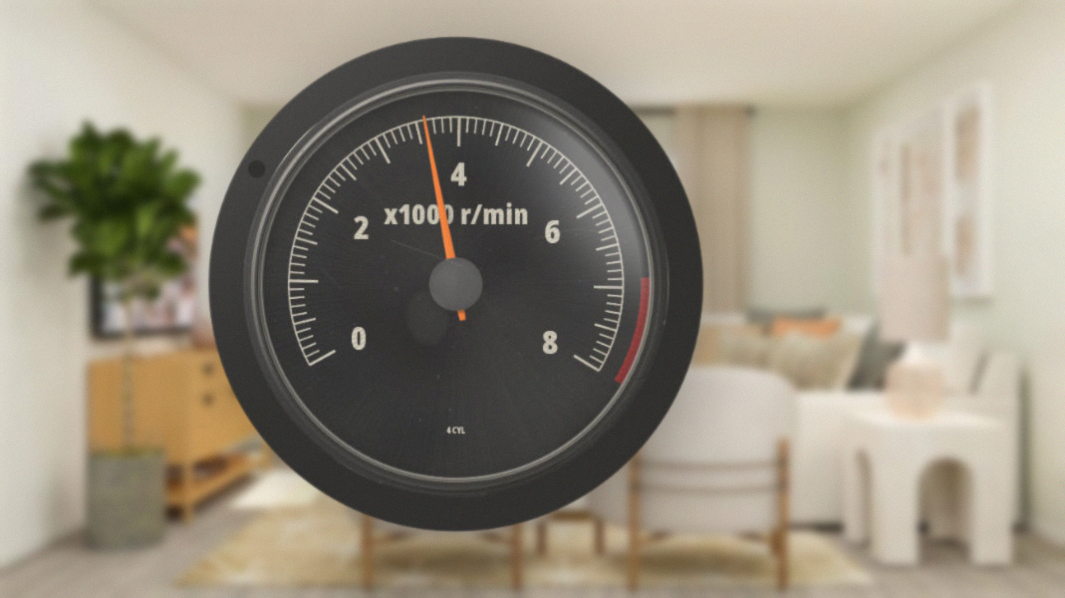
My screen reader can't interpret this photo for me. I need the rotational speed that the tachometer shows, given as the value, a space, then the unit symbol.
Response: 3600 rpm
